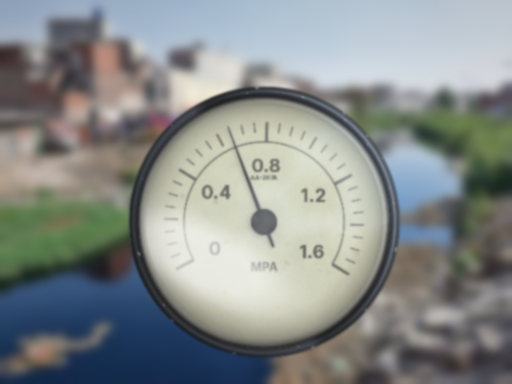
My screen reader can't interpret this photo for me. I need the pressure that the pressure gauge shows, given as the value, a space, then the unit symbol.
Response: 0.65 MPa
